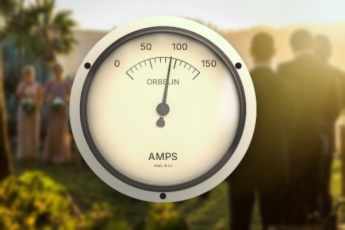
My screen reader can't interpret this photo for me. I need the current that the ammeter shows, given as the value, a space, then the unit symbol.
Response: 90 A
